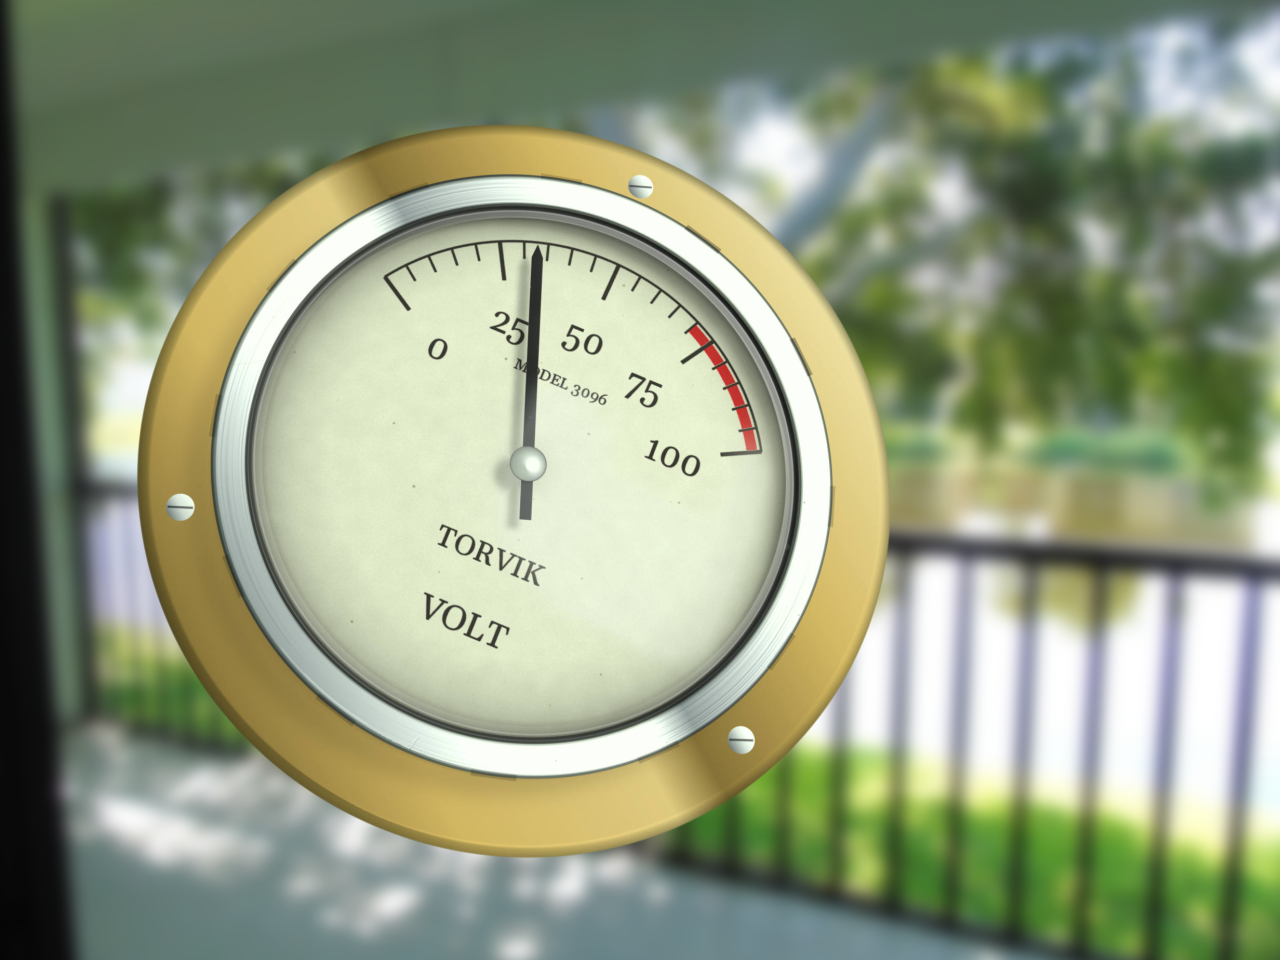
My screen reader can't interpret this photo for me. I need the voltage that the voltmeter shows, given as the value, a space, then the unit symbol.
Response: 32.5 V
